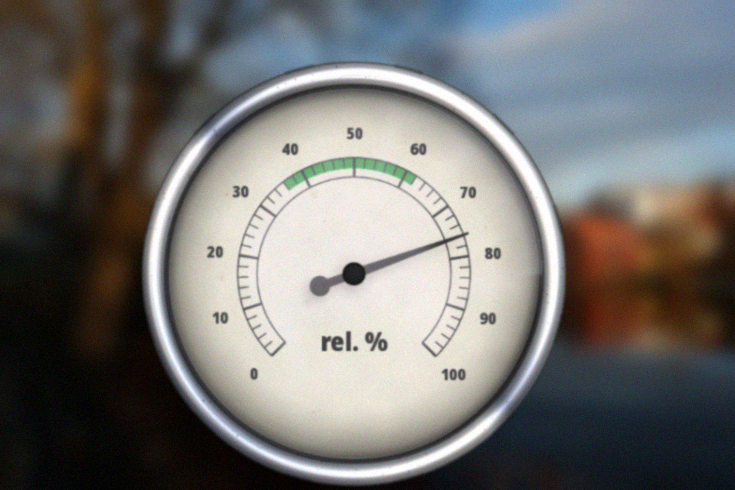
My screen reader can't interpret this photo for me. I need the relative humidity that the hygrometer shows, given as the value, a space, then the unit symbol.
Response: 76 %
